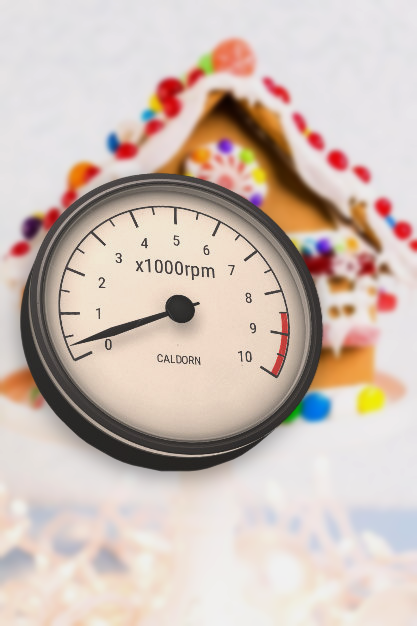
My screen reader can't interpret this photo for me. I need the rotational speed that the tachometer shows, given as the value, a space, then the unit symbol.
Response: 250 rpm
